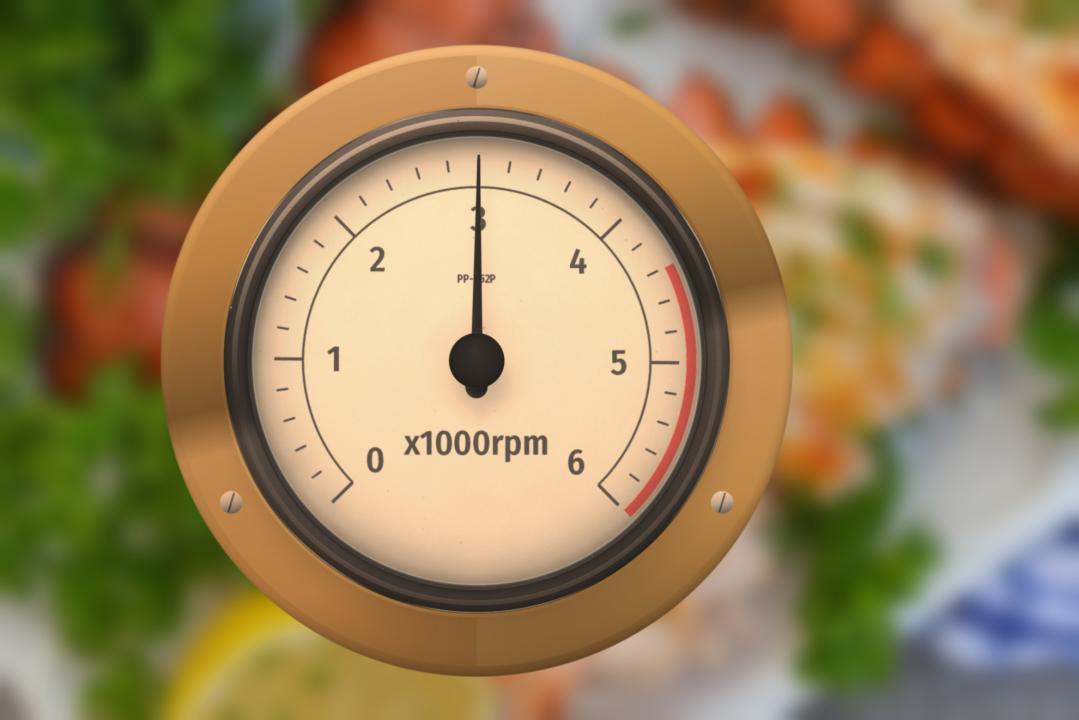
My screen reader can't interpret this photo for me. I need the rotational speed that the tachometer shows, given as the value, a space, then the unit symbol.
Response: 3000 rpm
